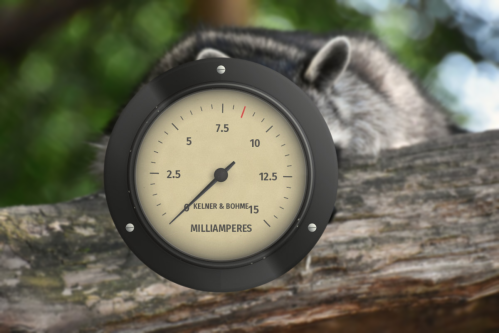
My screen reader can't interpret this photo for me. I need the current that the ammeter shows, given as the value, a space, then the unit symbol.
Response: 0 mA
